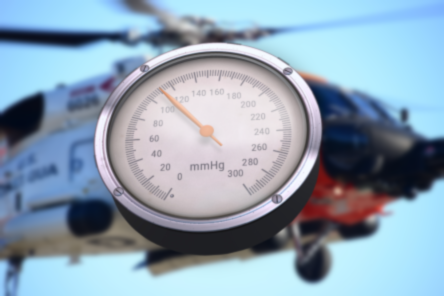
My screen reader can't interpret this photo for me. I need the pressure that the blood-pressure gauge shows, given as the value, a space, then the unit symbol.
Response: 110 mmHg
